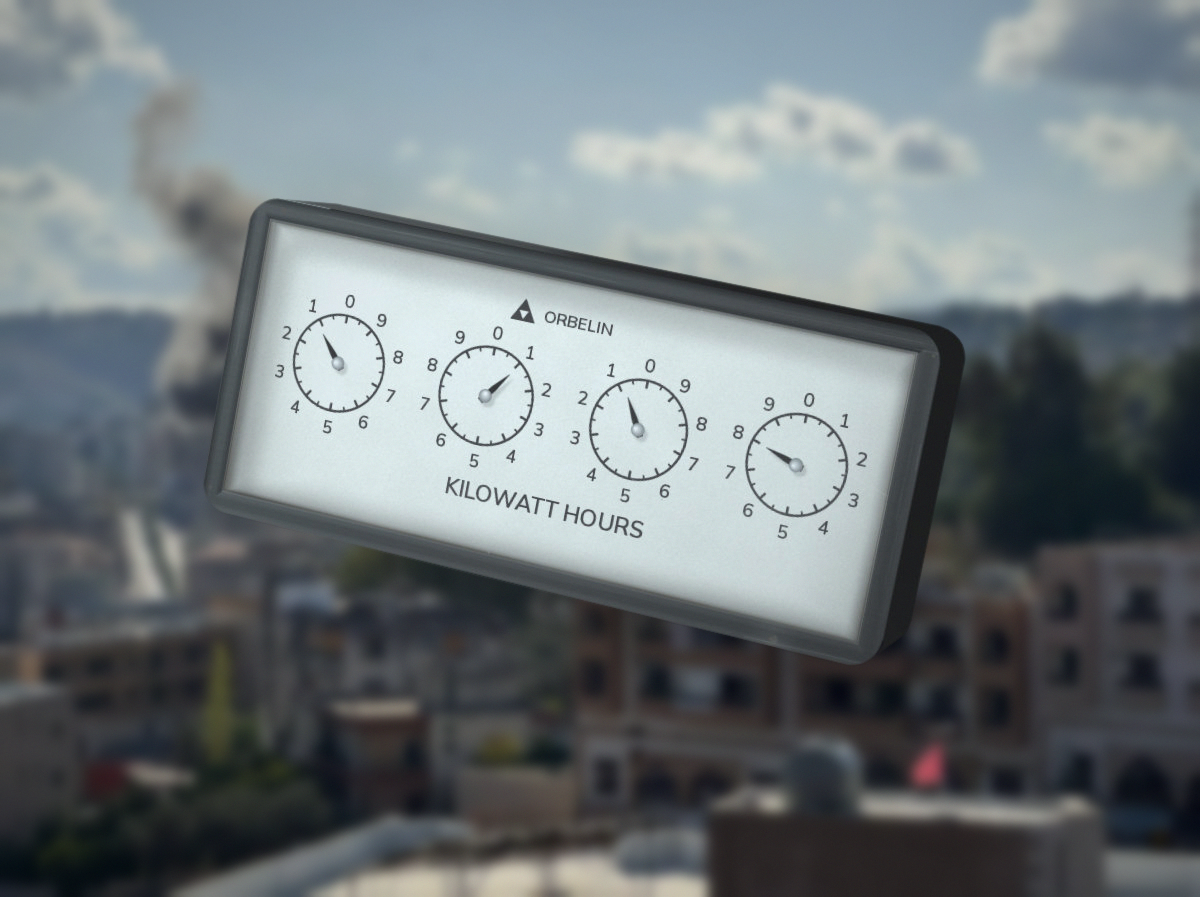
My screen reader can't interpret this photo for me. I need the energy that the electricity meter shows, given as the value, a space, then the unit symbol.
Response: 1108 kWh
